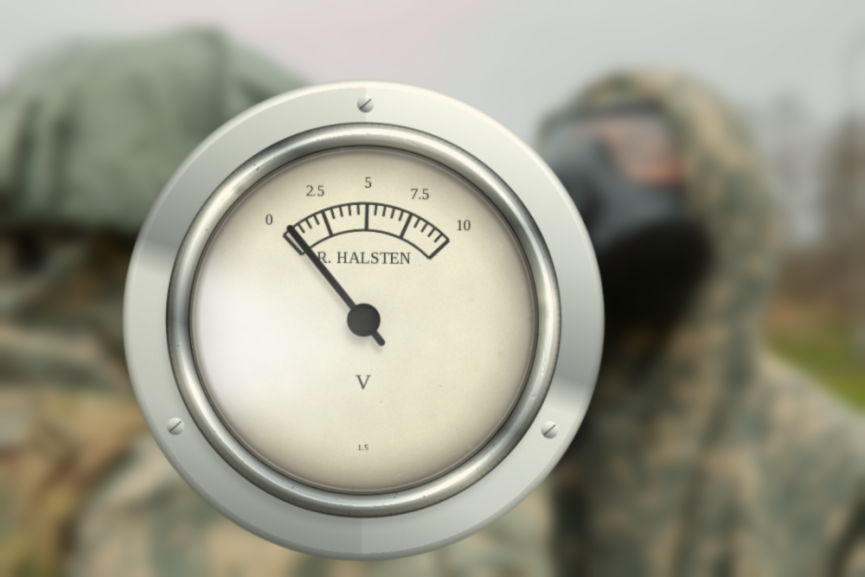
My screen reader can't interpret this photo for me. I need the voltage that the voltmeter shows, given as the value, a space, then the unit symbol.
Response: 0.5 V
